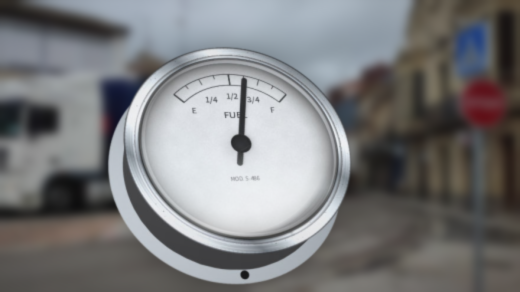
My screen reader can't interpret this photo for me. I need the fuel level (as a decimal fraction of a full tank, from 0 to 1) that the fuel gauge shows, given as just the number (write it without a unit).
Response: 0.625
